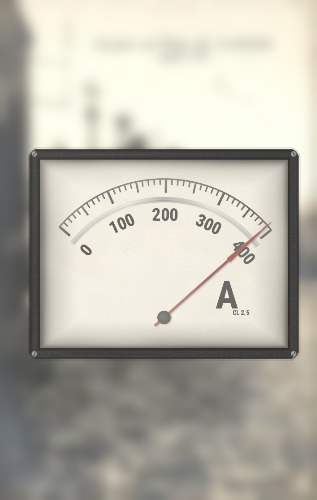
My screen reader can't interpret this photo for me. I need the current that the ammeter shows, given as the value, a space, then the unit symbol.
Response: 390 A
